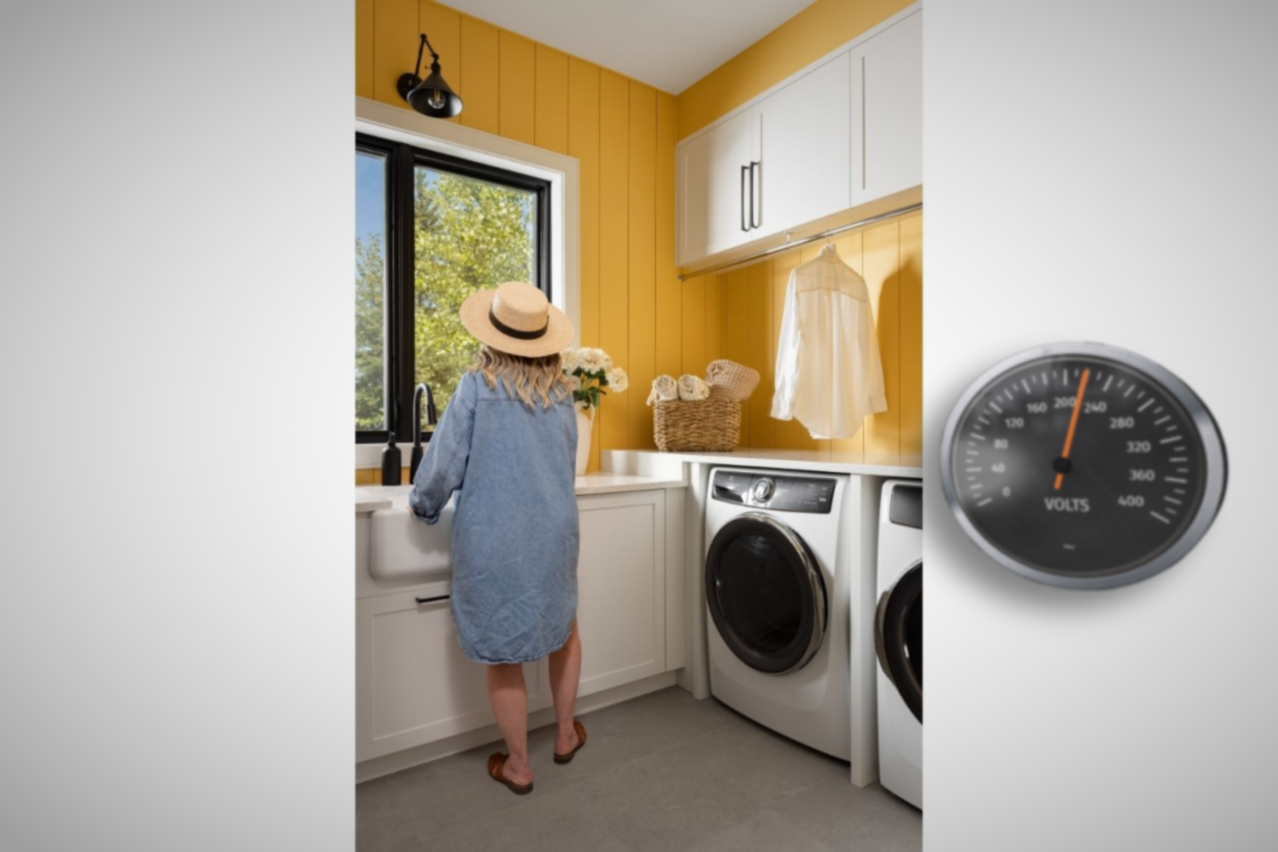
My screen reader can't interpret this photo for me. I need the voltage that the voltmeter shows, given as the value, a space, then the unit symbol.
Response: 220 V
